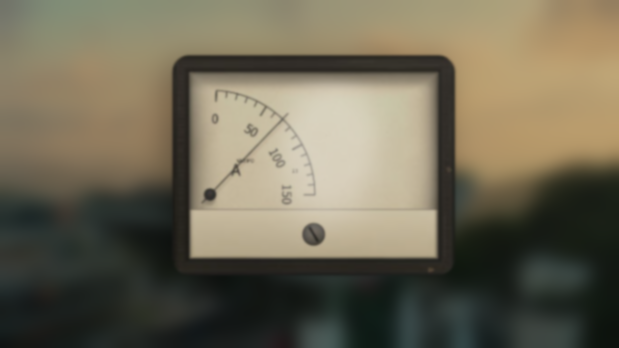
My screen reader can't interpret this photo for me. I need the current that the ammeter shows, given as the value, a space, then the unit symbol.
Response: 70 A
